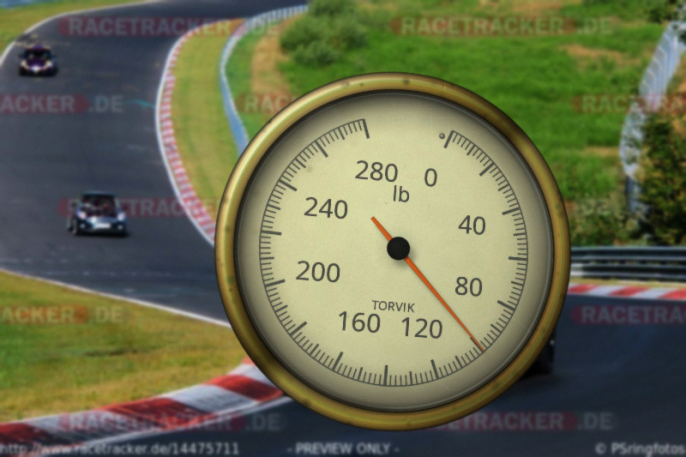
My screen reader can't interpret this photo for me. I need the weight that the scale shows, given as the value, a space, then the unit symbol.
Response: 100 lb
